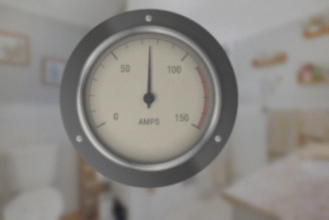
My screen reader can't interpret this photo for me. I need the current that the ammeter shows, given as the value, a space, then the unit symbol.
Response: 75 A
